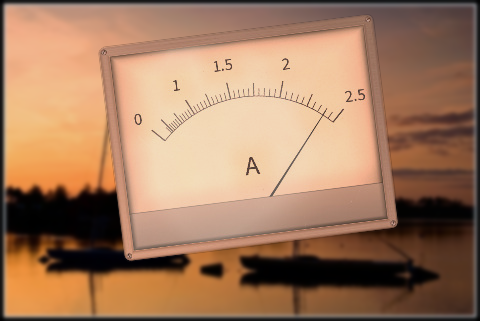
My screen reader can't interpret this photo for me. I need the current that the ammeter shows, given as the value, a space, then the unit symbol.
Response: 2.4 A
